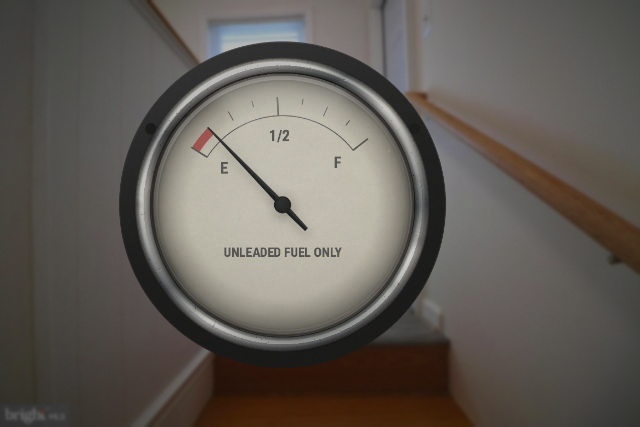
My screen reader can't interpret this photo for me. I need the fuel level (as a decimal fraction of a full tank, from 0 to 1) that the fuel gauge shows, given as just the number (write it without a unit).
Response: 0.125
